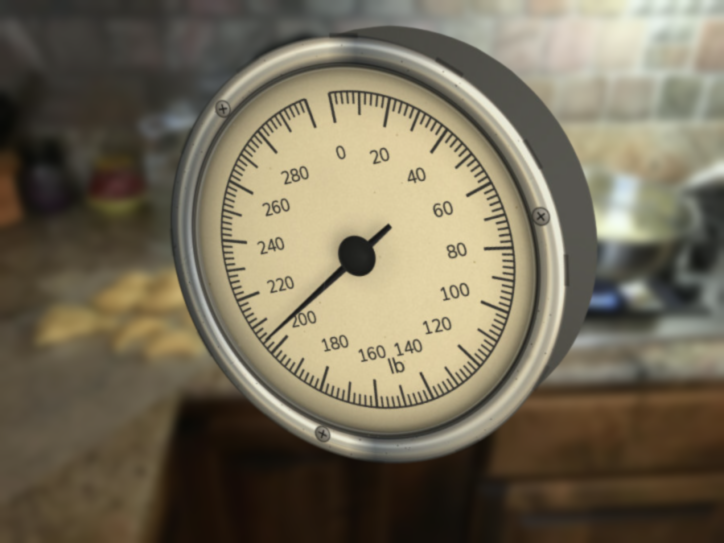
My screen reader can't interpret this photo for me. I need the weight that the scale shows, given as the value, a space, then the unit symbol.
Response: 204 lb
